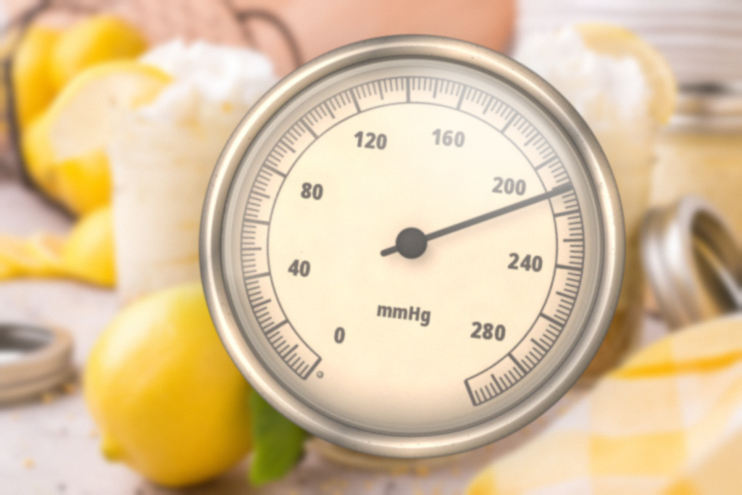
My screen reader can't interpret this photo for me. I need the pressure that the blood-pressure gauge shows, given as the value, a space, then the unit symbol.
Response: 212 mmHg
